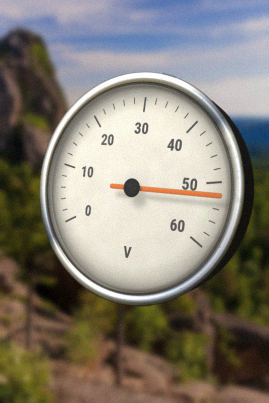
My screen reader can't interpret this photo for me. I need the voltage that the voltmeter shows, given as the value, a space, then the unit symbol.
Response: 52 V
